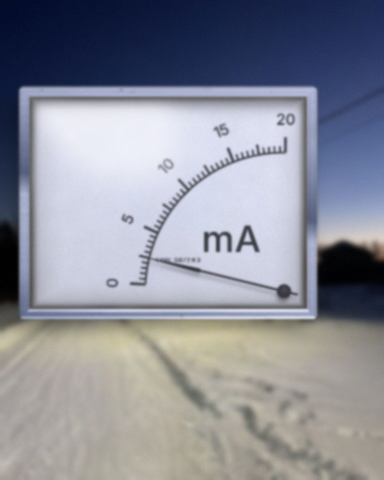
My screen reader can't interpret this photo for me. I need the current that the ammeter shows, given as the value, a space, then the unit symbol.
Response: 2.5 mA
